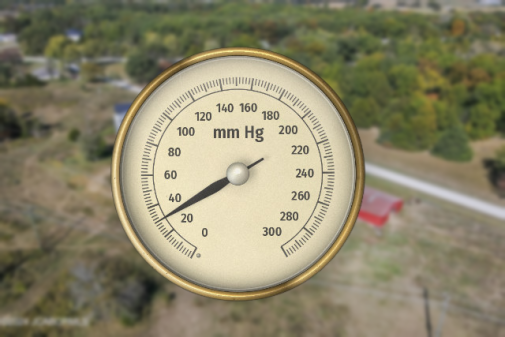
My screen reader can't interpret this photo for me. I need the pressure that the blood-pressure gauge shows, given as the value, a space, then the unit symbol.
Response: 30 mmHg
